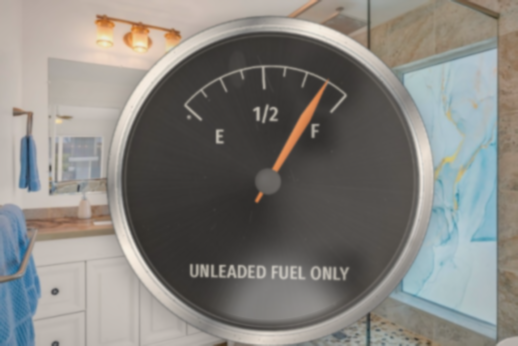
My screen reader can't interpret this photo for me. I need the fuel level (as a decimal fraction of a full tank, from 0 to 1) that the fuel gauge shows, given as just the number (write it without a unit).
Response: 0.875
